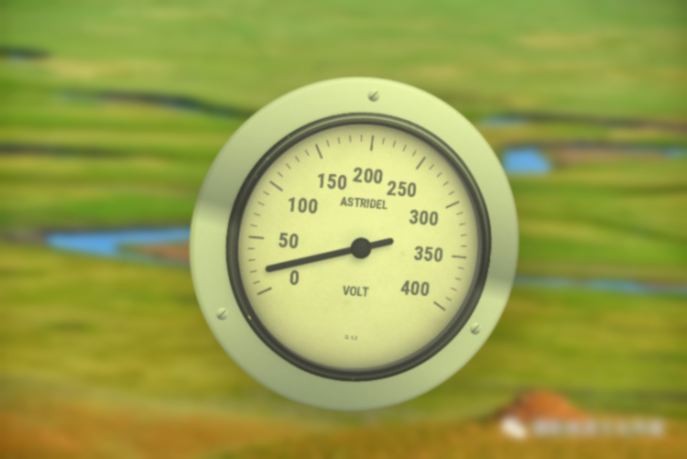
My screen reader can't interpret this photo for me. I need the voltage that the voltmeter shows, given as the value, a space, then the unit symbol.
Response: 20 V
